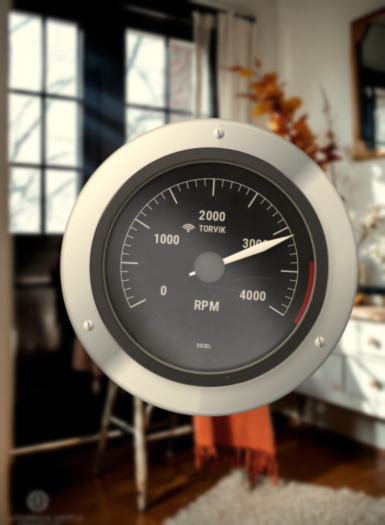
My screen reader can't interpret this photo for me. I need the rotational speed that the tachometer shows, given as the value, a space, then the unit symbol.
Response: 3100 rpm
